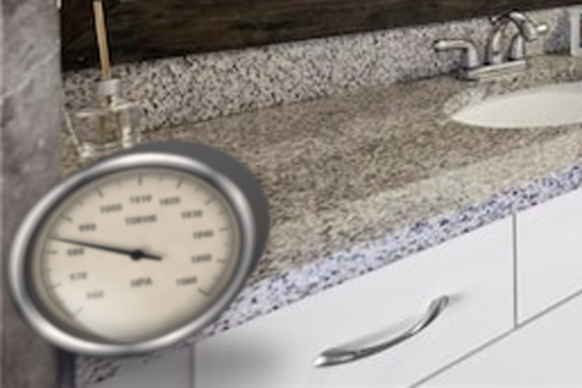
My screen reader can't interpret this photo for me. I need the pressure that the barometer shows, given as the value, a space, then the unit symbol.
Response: 985 hPa
